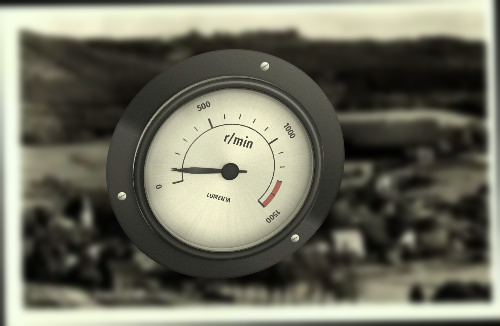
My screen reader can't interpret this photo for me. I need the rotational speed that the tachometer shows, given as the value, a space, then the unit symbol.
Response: 100 rpm
